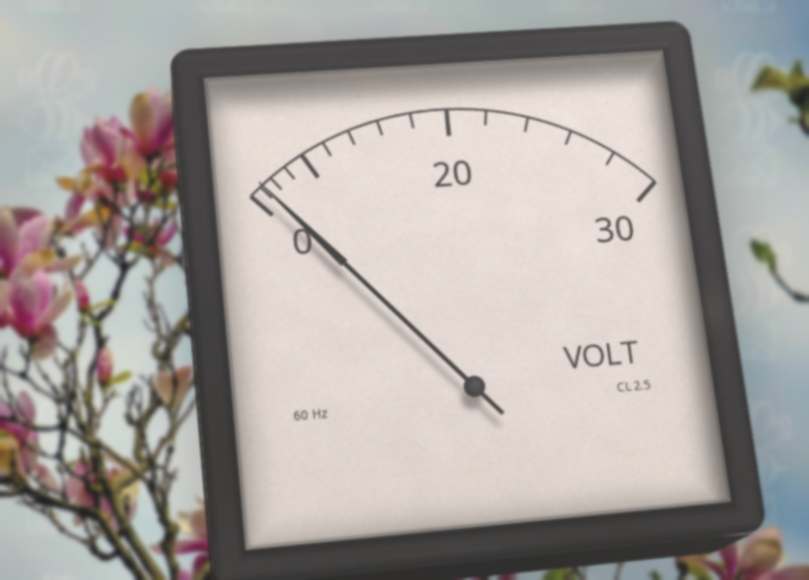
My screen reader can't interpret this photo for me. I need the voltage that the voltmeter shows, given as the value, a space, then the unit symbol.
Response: 4 V
